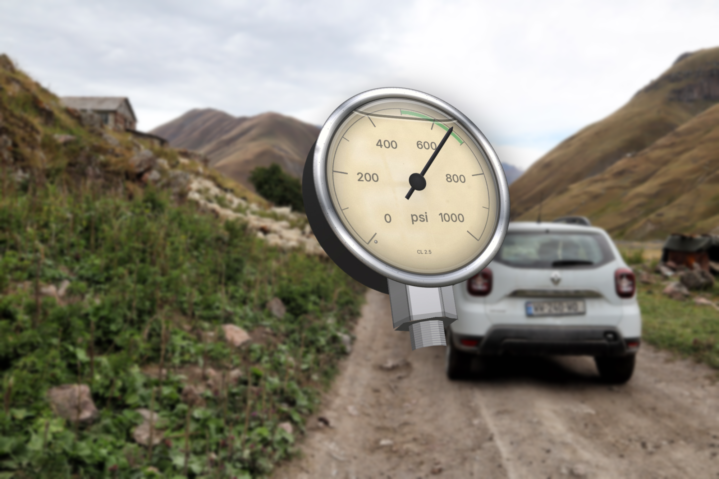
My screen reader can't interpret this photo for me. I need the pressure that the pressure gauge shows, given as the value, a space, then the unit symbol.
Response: 650 psi
